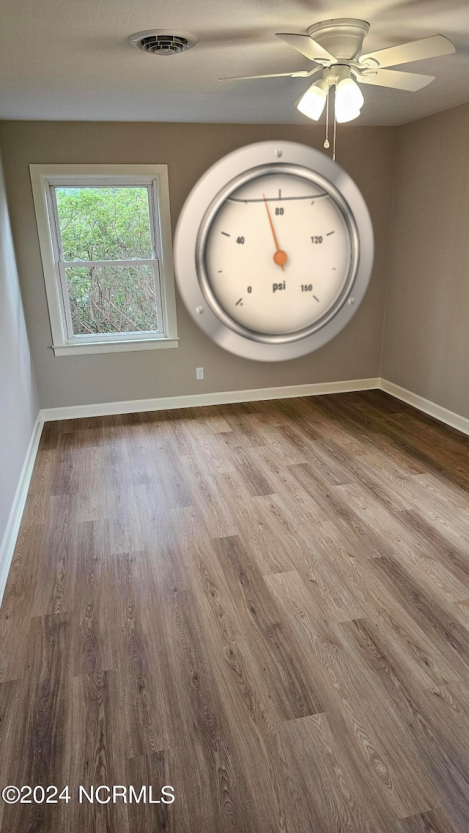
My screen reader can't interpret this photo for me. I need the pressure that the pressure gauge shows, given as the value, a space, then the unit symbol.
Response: 70 psi
